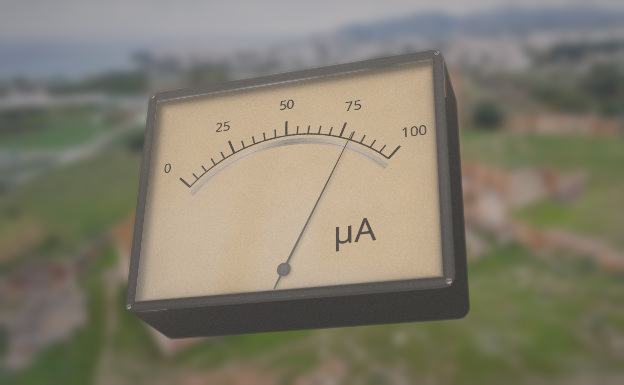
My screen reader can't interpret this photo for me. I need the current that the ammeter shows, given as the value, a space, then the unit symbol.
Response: 80 µA
